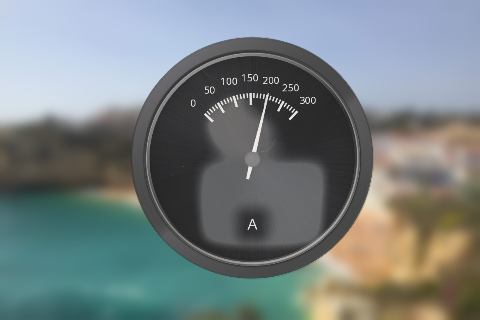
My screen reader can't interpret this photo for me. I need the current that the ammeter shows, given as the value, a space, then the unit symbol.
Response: 200 A
